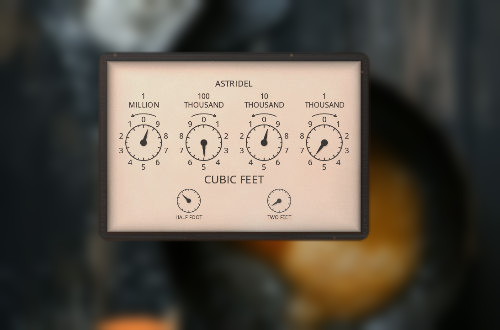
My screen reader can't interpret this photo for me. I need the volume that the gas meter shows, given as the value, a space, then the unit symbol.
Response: 949600 ft³
